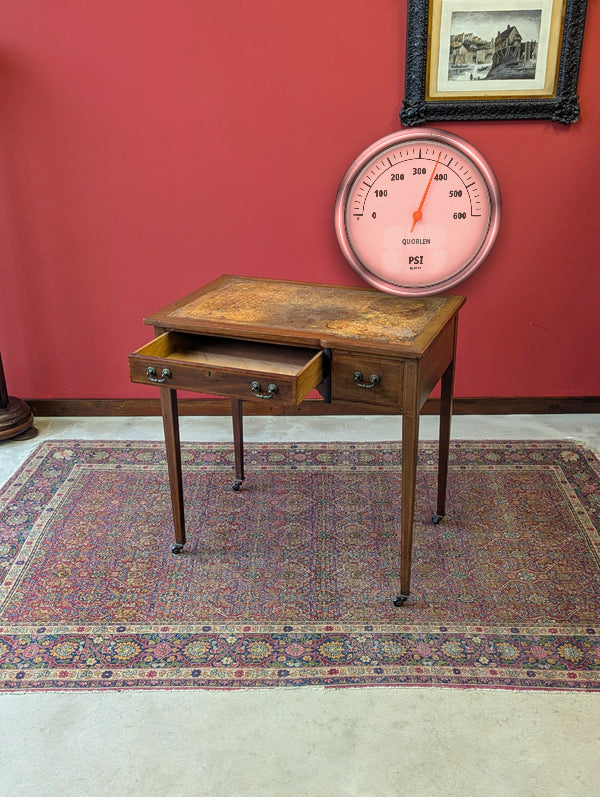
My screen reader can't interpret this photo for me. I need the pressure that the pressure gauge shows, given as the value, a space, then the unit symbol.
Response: 360 psi
